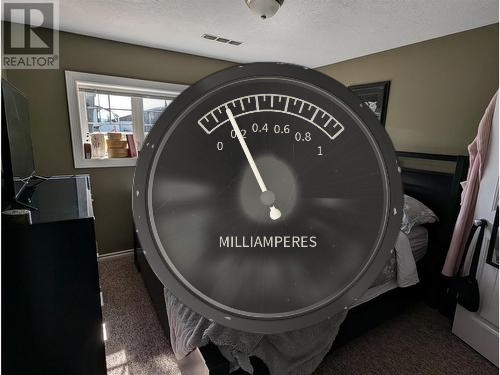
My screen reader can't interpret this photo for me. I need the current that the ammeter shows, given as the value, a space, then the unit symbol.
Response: 0.2 mA
